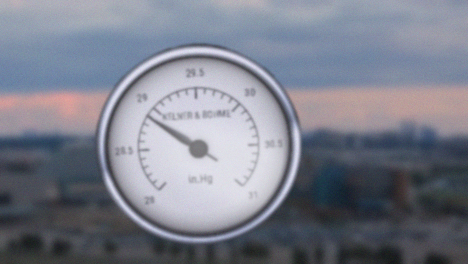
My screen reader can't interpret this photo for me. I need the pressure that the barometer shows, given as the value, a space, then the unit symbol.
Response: 28.9 inHg
